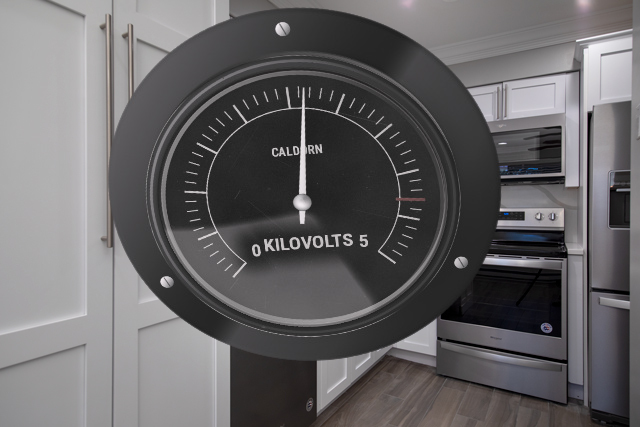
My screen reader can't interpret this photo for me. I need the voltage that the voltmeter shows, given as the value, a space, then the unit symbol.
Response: 2.65 kV
